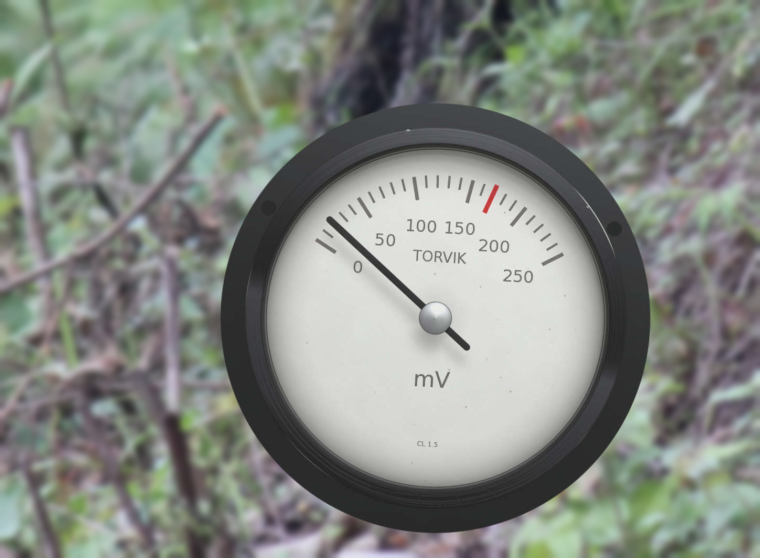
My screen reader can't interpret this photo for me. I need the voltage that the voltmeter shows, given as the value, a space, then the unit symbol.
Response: 20 mV
